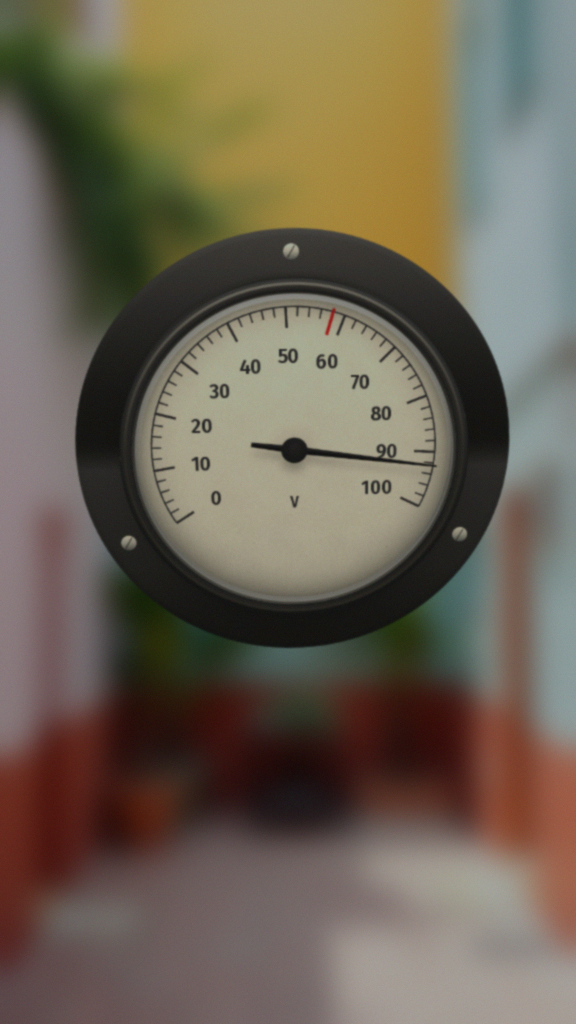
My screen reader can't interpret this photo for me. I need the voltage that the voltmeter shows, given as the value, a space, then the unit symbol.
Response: 92 V
